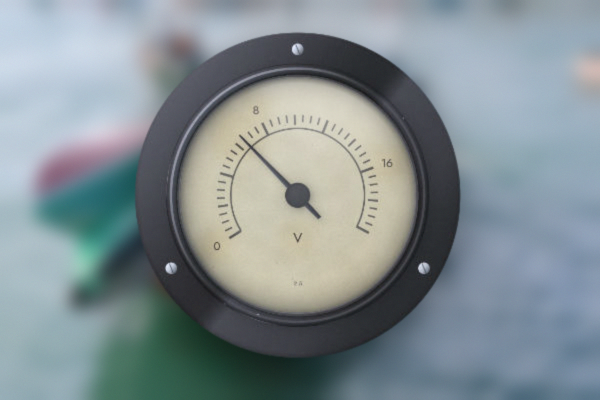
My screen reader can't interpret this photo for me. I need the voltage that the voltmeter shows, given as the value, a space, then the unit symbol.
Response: 6.5 V
